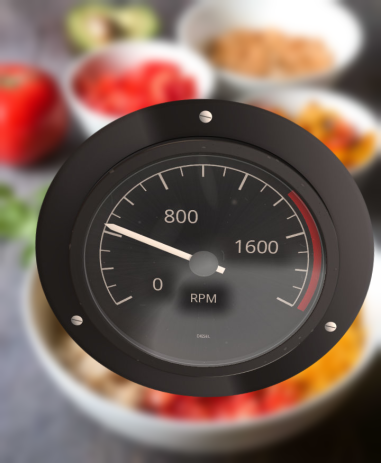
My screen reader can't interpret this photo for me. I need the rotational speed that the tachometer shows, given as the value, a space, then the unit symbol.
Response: 450 rpm
